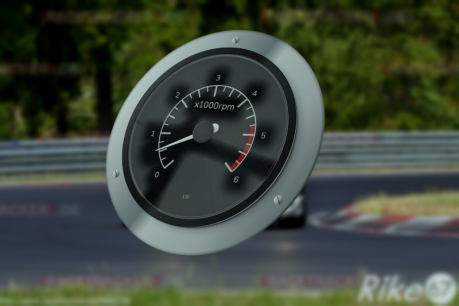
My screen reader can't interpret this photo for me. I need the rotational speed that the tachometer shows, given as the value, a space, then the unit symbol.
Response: 500 rpm
